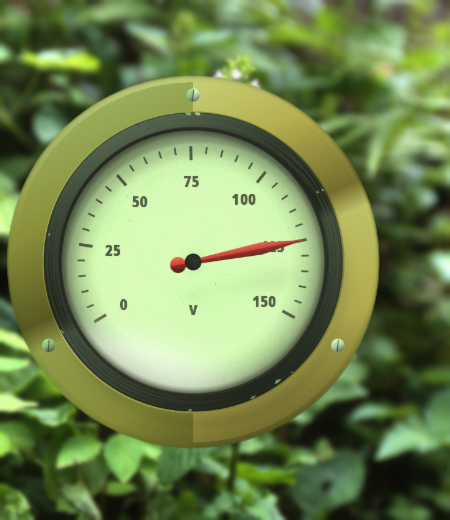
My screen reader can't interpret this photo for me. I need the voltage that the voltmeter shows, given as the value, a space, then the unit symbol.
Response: 125 V
